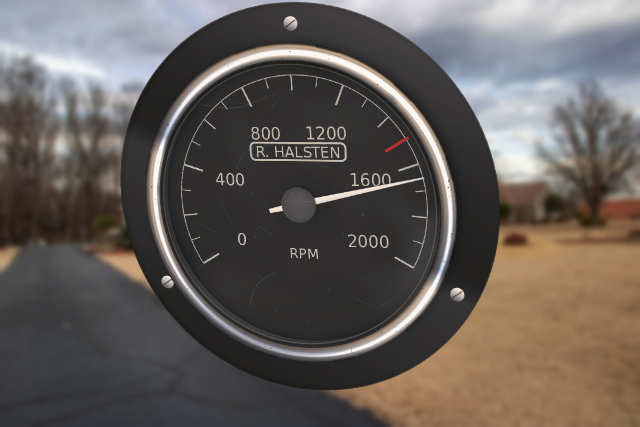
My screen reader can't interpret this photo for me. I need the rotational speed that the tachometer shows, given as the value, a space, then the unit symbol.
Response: 1650 rpm
